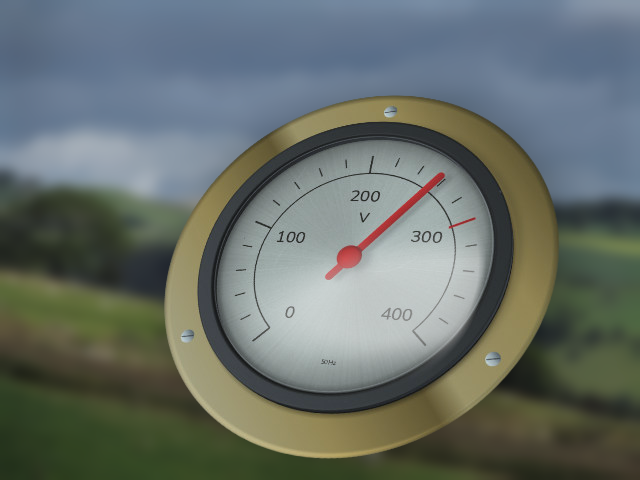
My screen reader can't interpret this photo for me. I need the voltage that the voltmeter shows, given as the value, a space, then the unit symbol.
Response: 260 V
